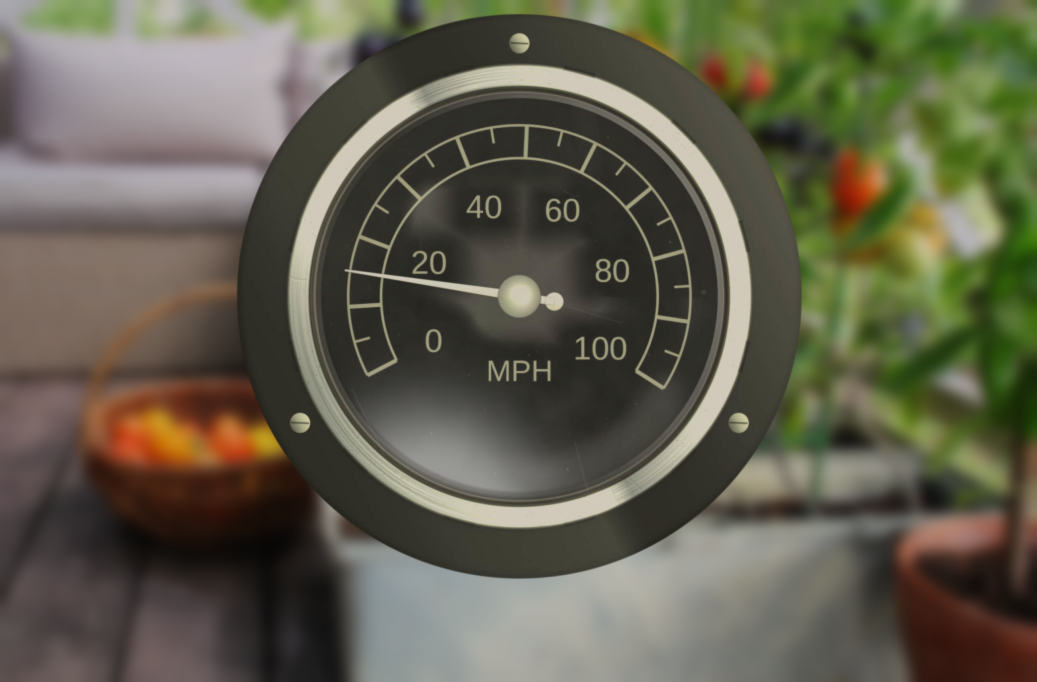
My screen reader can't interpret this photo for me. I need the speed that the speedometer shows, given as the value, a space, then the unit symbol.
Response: 15 mph
